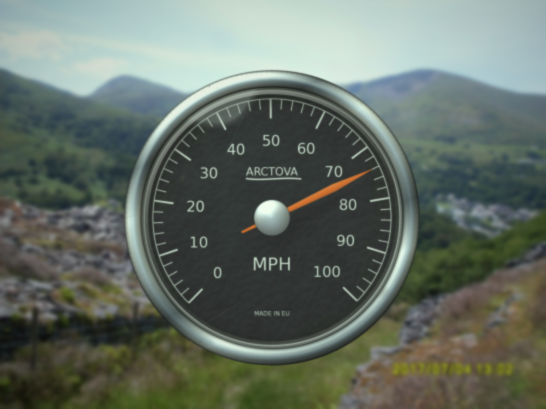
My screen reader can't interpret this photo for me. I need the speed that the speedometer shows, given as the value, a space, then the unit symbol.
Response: 74 mph
